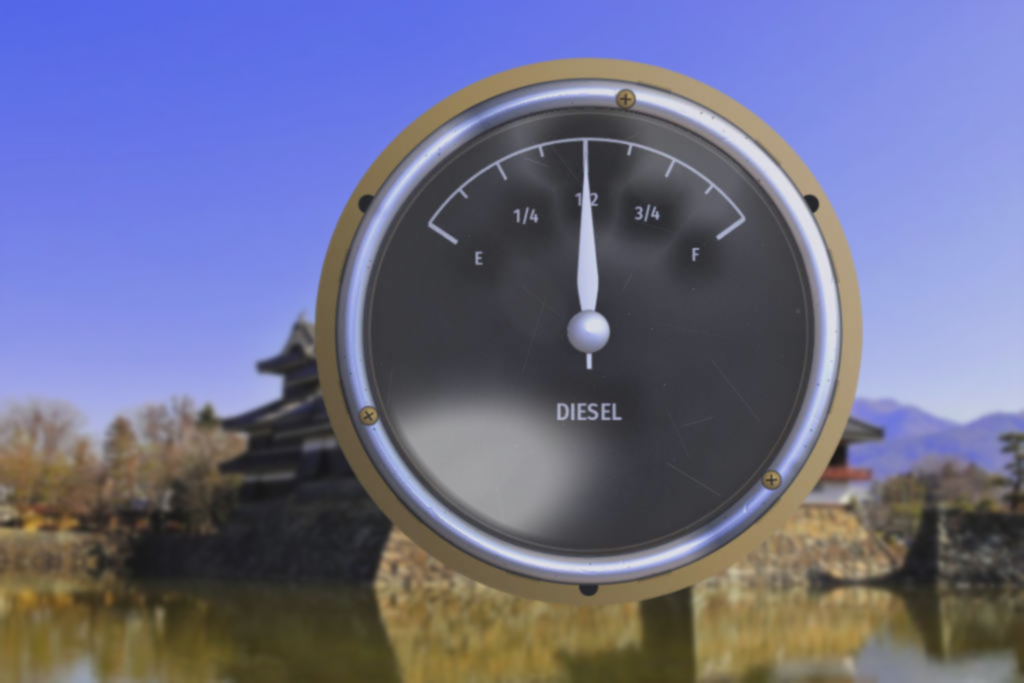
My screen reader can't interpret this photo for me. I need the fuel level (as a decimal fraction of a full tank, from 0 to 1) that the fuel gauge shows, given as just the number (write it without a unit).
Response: 0.5
